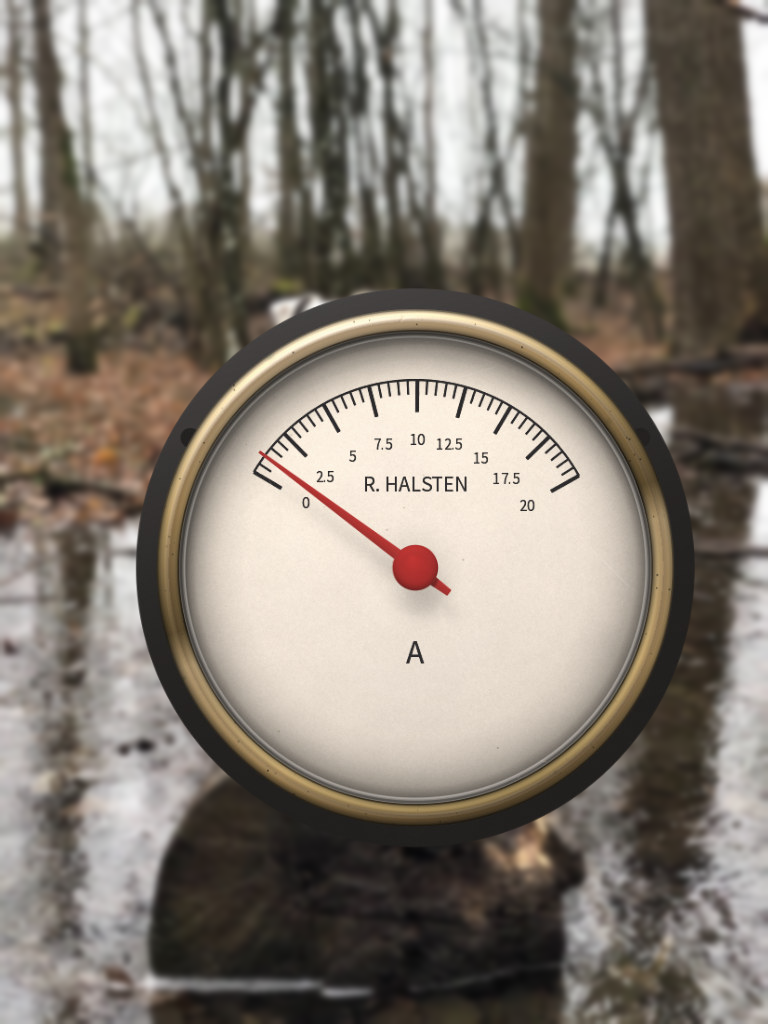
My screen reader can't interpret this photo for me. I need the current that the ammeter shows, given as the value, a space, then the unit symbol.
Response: 1 A
